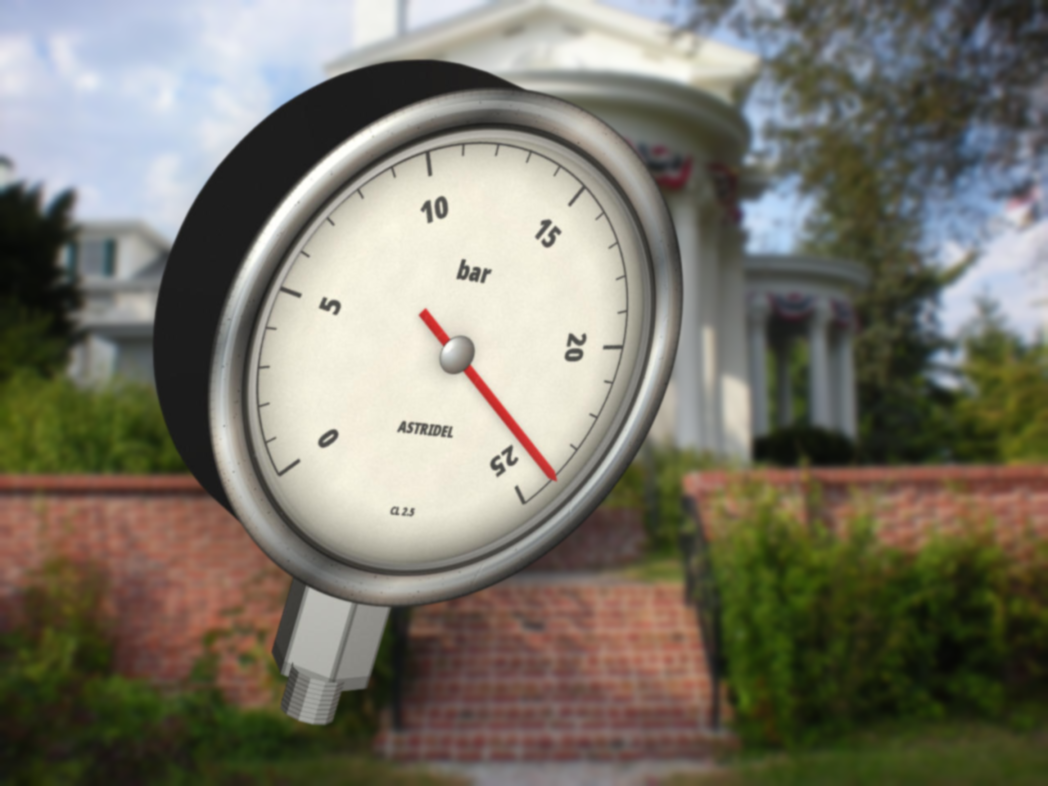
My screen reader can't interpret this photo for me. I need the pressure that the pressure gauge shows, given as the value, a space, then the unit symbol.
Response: 24 bar
